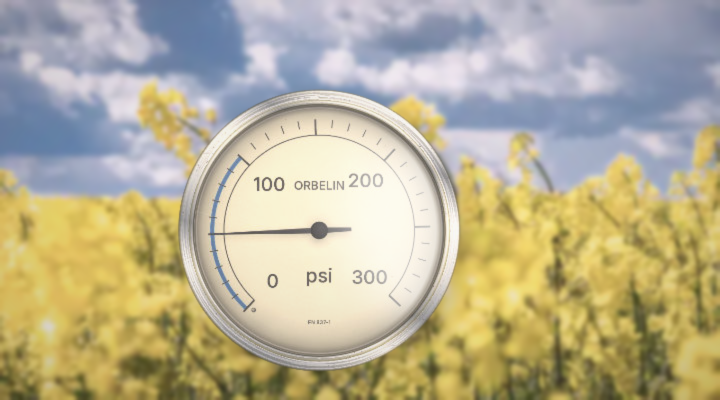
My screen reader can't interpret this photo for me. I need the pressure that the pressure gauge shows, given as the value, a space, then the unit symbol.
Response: 50 psi
